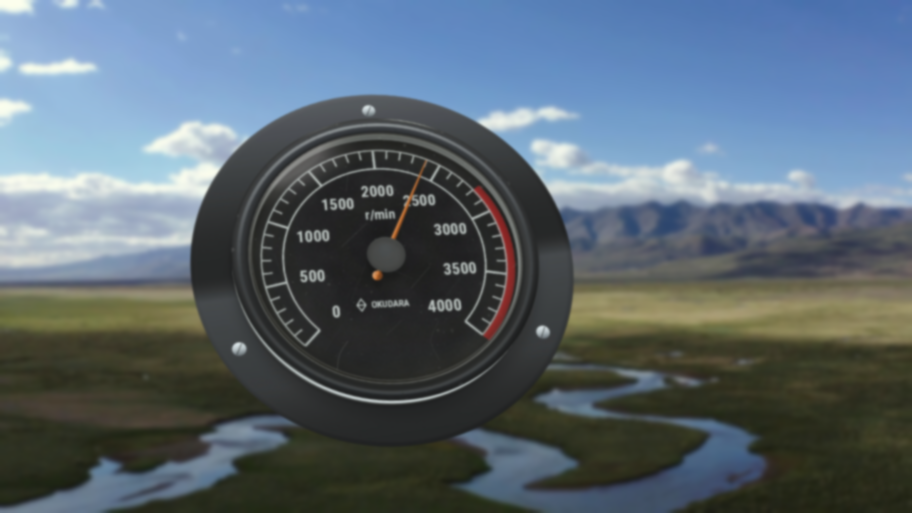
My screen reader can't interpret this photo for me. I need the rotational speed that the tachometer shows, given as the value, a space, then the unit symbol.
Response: 2400 rpm
